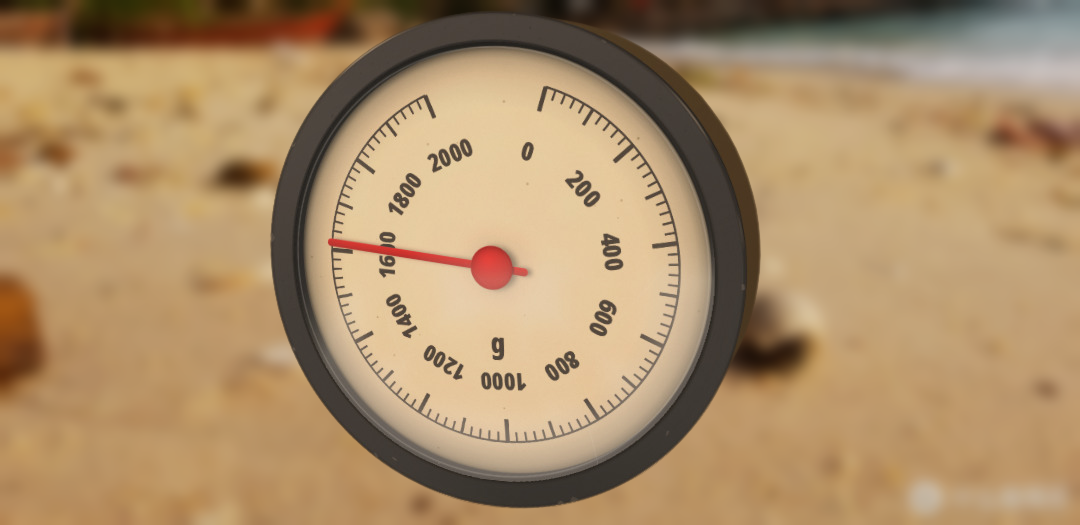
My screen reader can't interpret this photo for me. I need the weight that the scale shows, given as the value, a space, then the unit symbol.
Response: 1620 g
